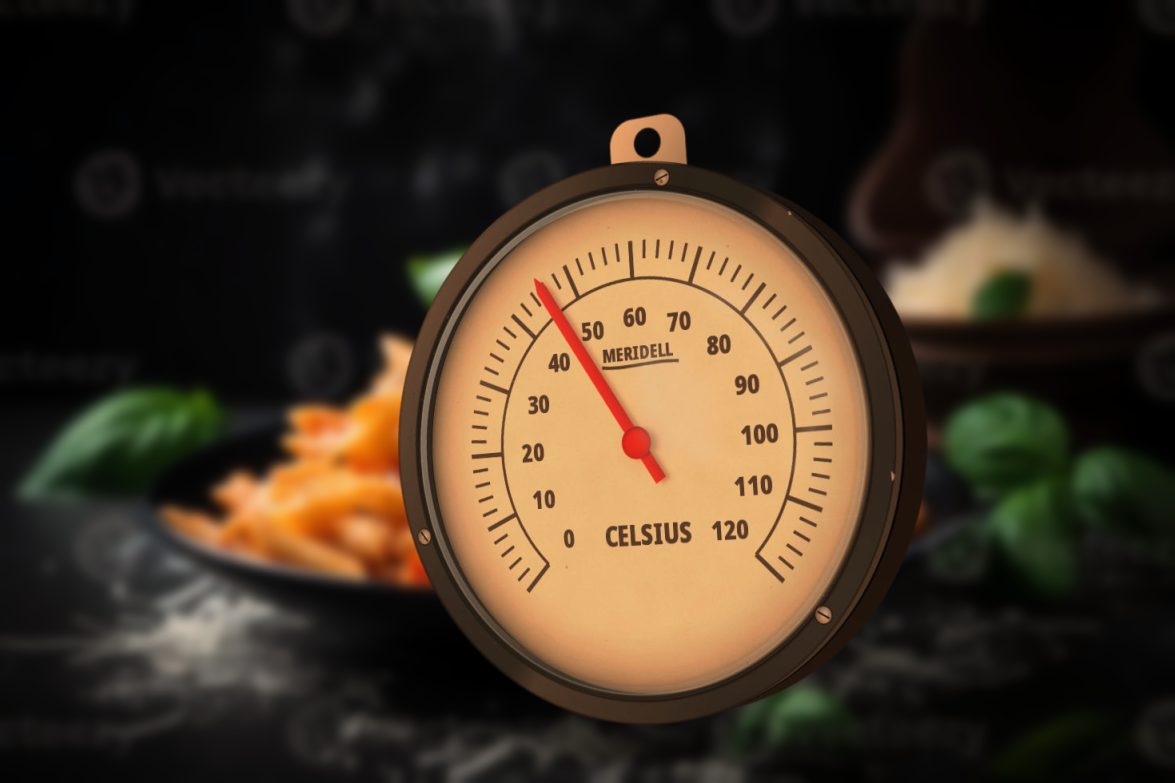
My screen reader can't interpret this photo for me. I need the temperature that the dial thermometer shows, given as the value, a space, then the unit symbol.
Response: 46 °C
